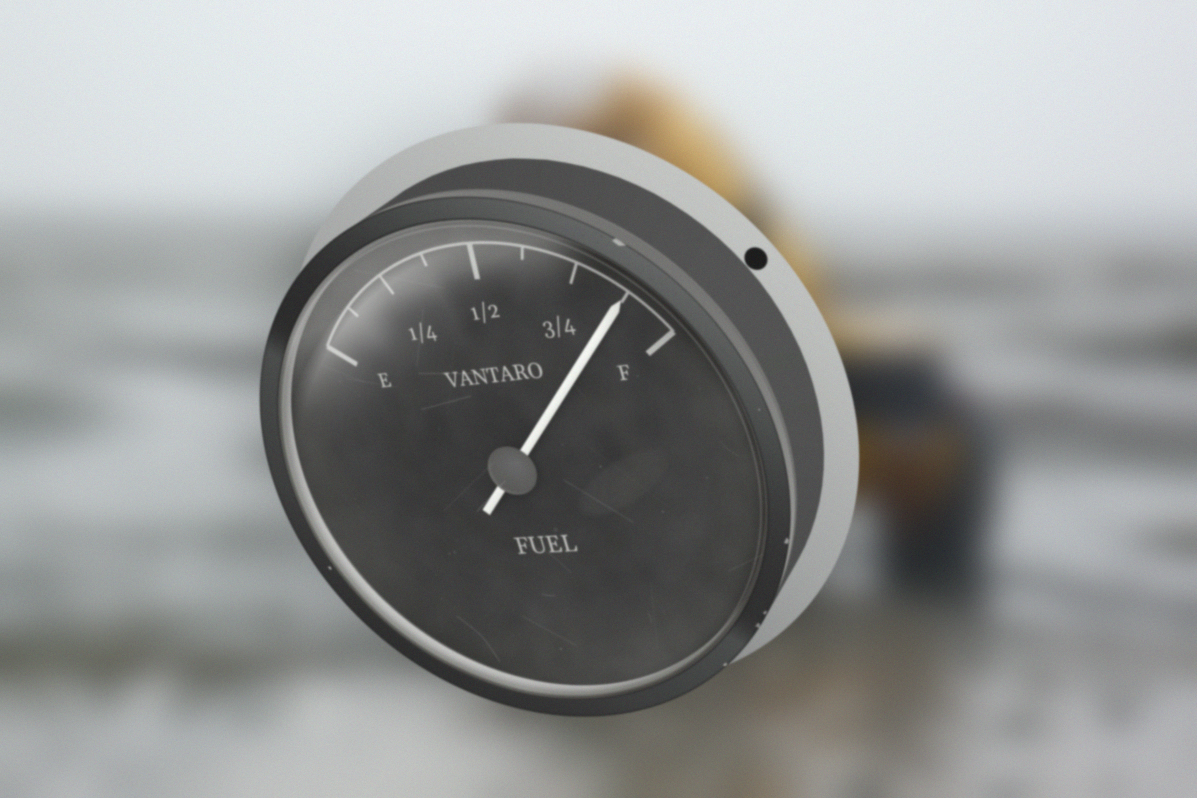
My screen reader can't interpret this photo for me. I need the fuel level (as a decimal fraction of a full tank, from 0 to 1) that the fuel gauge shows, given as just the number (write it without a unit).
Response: 0.875
